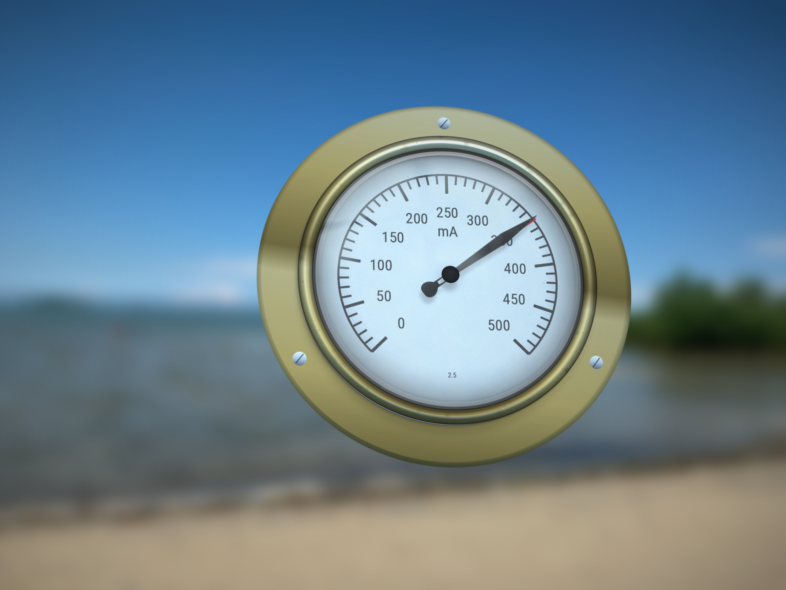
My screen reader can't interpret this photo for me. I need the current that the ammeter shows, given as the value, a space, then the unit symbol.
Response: 350 mA
